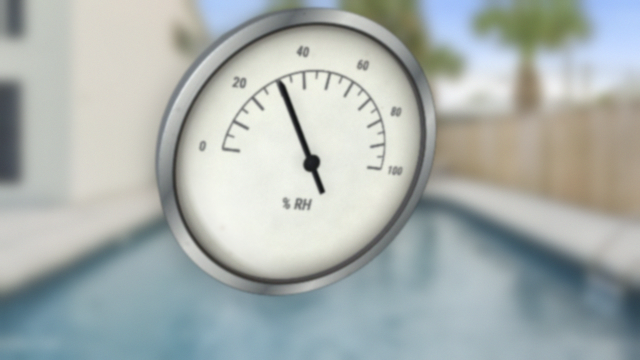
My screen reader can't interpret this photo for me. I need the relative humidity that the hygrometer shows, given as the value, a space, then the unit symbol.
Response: 30 %
